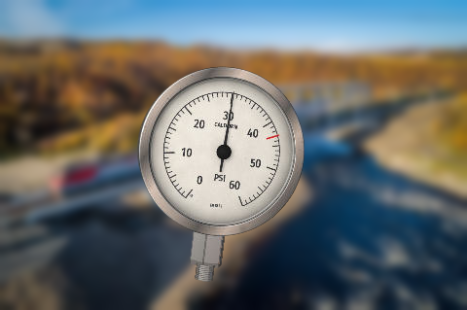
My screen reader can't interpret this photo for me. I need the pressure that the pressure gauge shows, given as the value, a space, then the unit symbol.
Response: 30 psi
